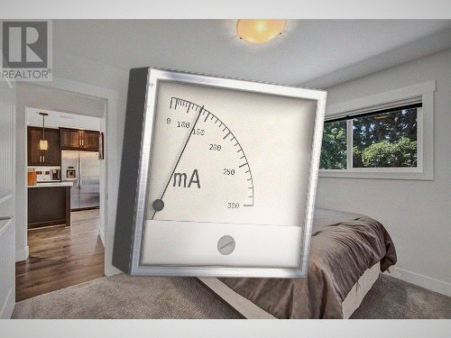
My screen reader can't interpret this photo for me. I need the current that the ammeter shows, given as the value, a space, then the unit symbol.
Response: 130 mA
